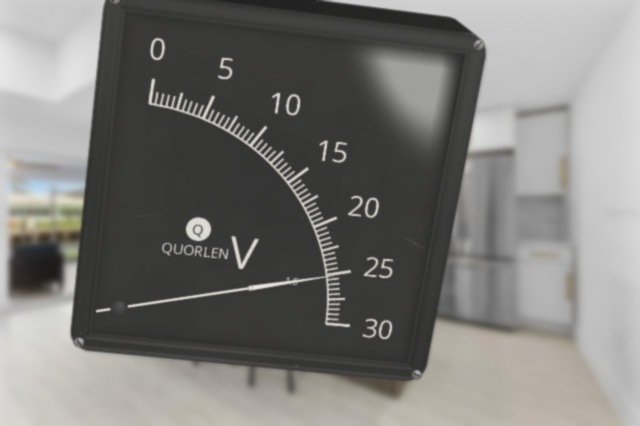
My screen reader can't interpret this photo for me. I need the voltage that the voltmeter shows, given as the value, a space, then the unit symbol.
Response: 25 V
